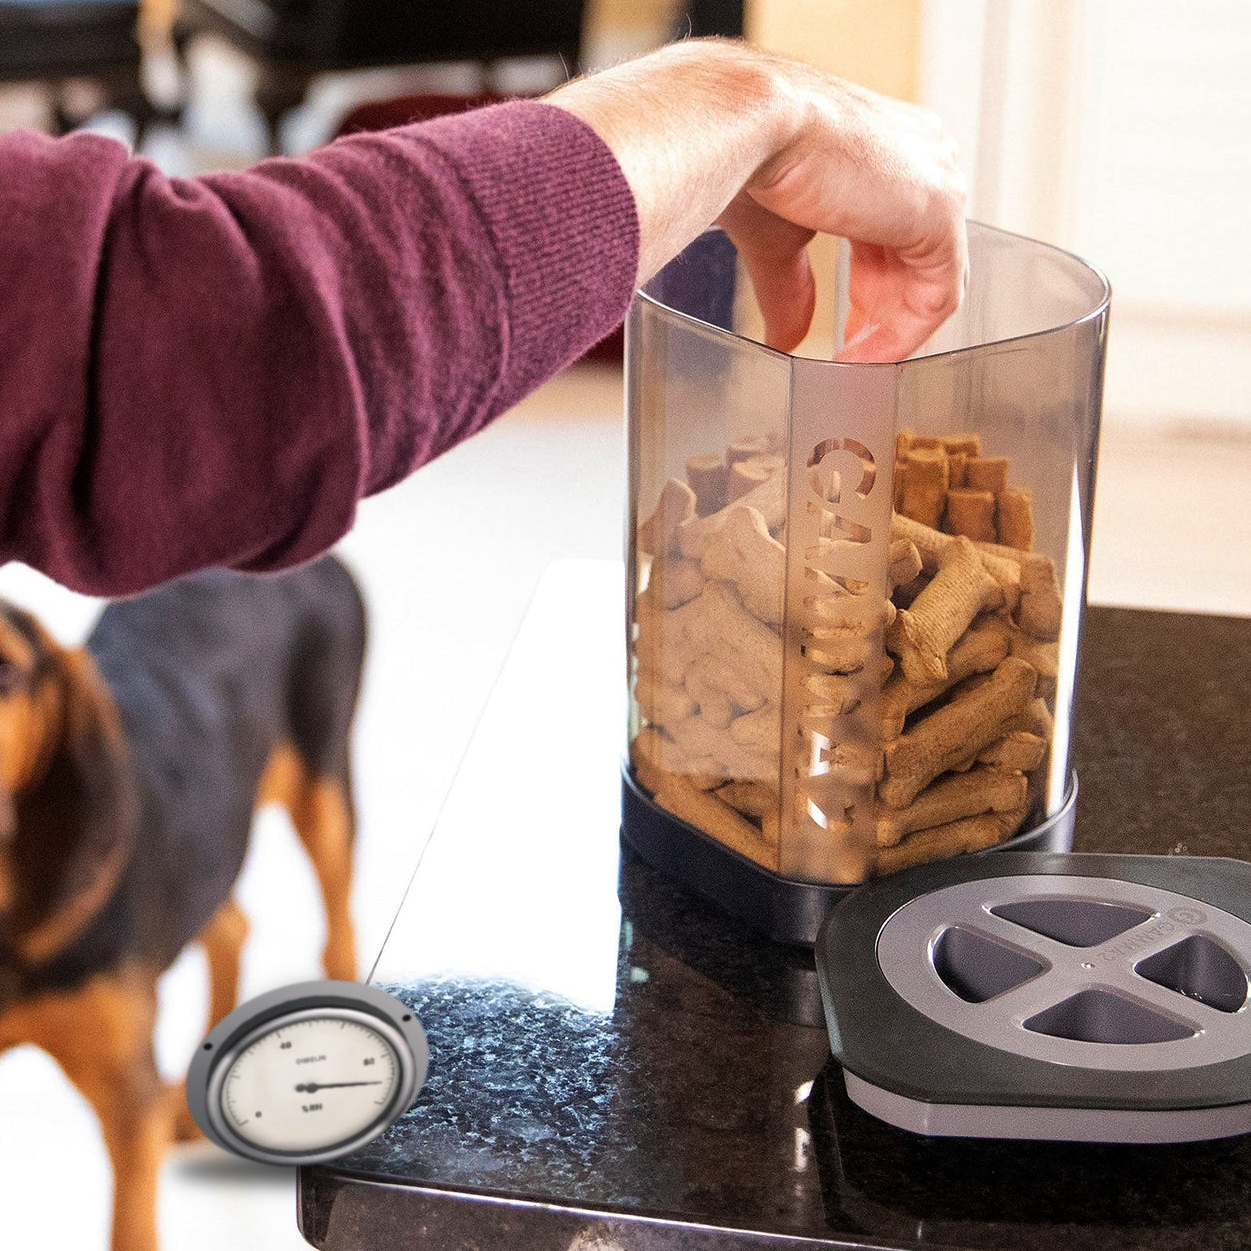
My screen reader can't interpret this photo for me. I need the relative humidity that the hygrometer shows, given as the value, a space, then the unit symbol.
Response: 90 %
